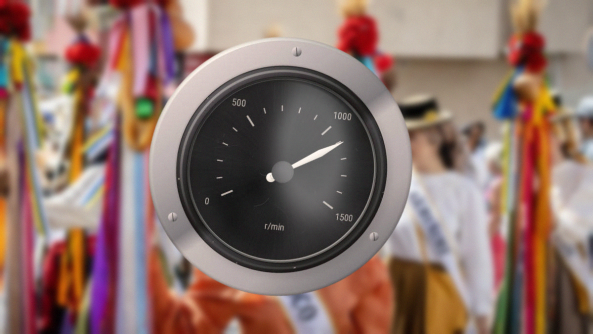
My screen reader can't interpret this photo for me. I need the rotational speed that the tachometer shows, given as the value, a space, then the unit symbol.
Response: 1100 rpm
